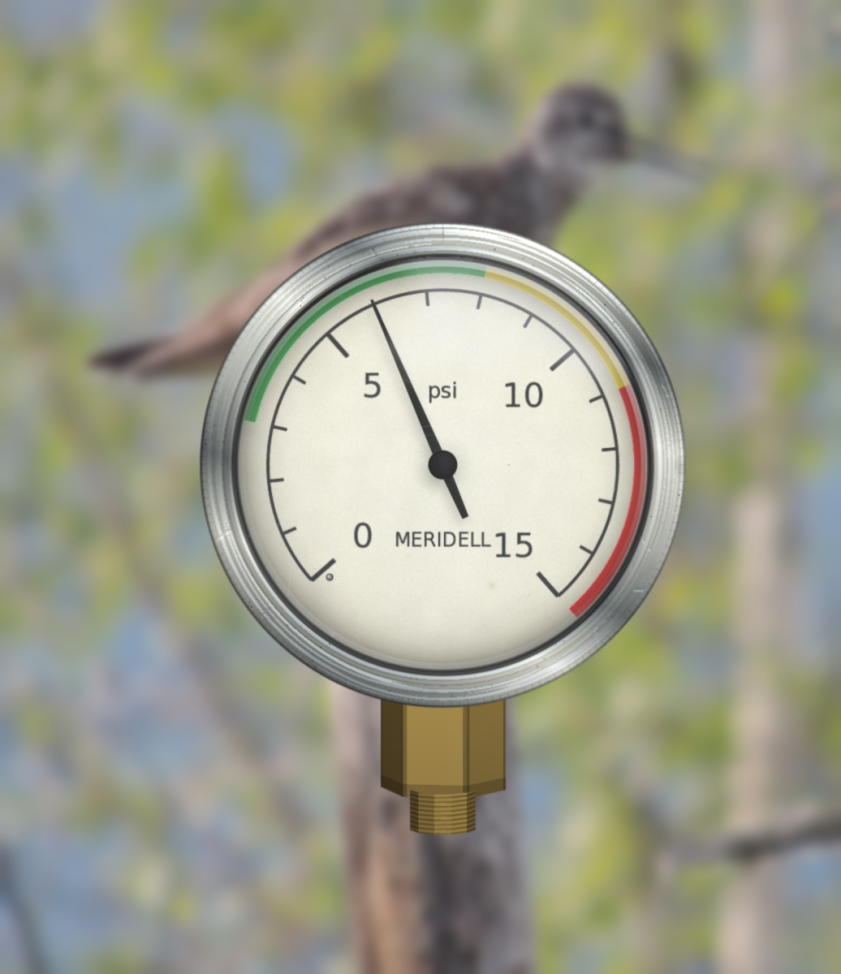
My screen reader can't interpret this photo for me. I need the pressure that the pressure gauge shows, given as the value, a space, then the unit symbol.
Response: 6 psi
